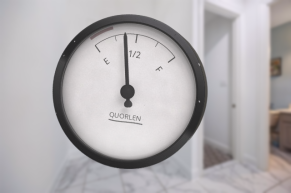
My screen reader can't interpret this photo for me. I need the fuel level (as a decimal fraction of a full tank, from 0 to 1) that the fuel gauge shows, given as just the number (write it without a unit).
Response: 0.375
